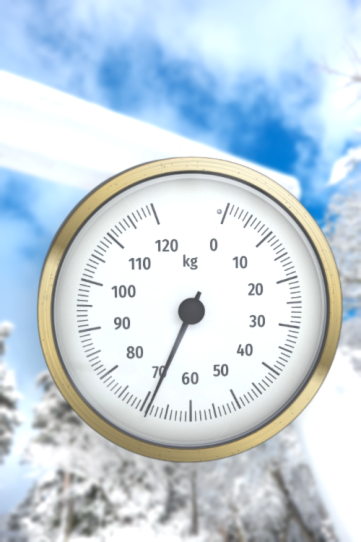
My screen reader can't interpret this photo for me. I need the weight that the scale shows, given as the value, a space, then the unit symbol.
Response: 69 kg
